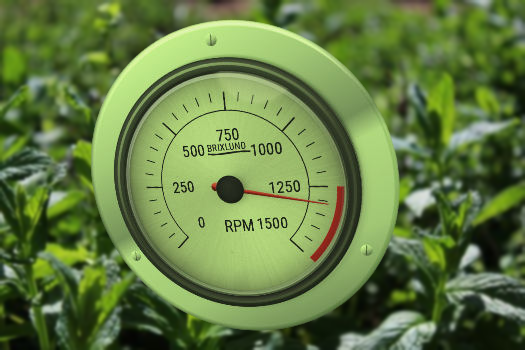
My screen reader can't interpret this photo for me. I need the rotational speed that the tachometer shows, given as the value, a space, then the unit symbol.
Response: 1300 rpm
